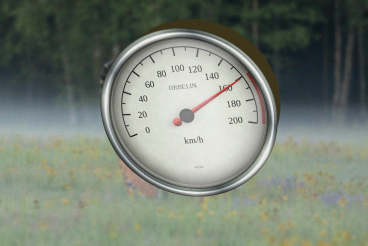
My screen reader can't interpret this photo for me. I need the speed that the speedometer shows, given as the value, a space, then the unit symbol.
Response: 160 km/h
